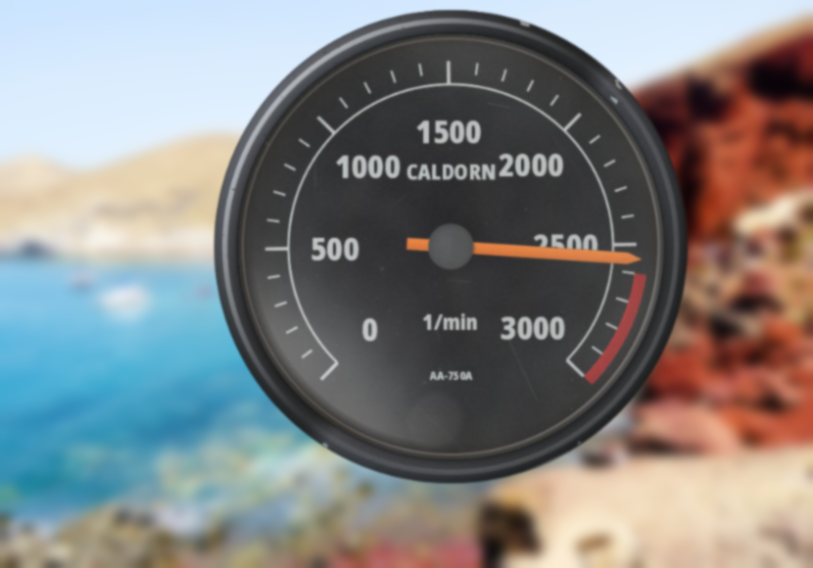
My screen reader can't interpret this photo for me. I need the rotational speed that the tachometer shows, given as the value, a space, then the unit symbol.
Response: 2550 rpm
